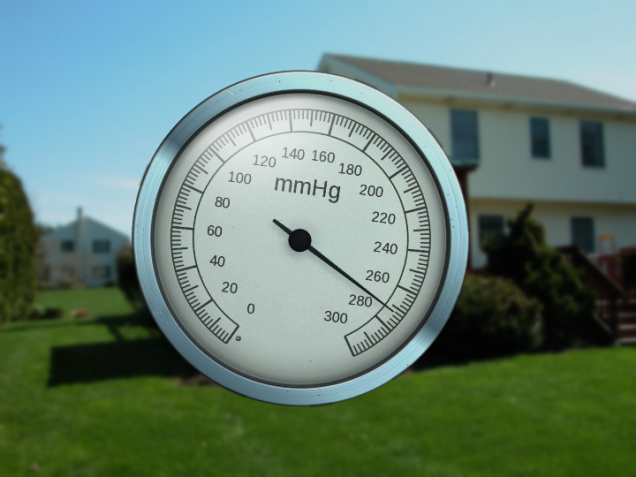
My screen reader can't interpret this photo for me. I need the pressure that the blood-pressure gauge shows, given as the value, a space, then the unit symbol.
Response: 272 mmHg
